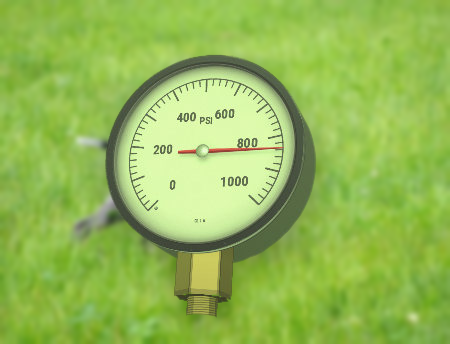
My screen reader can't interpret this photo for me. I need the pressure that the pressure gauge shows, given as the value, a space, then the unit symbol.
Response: 840 psi
